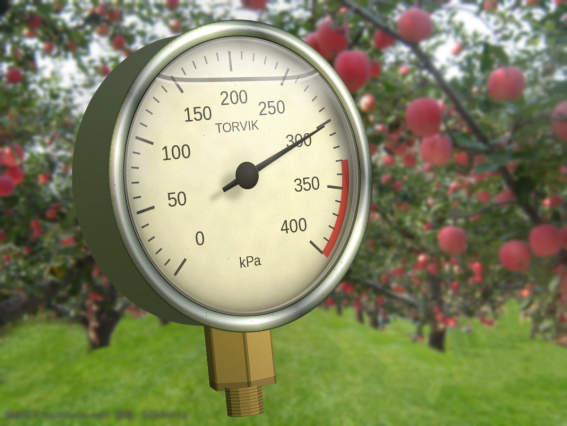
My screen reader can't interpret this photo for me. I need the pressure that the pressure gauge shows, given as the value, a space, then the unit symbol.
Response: 300 kPa
